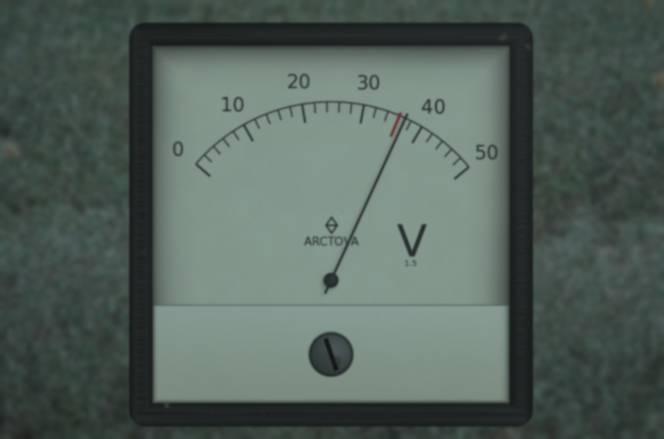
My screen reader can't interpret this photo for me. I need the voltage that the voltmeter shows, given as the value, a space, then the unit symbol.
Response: 37 V
